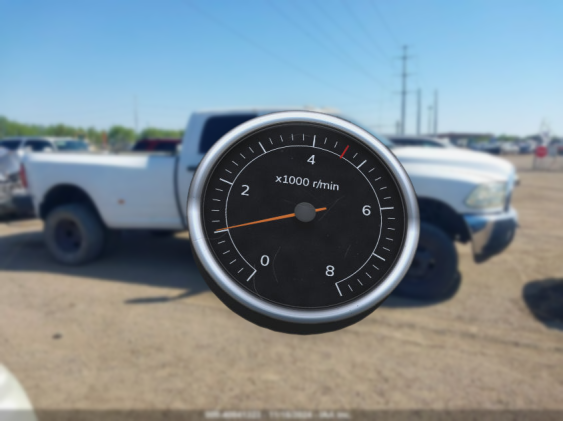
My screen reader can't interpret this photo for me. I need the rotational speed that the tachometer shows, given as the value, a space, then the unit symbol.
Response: 1000 rpm
